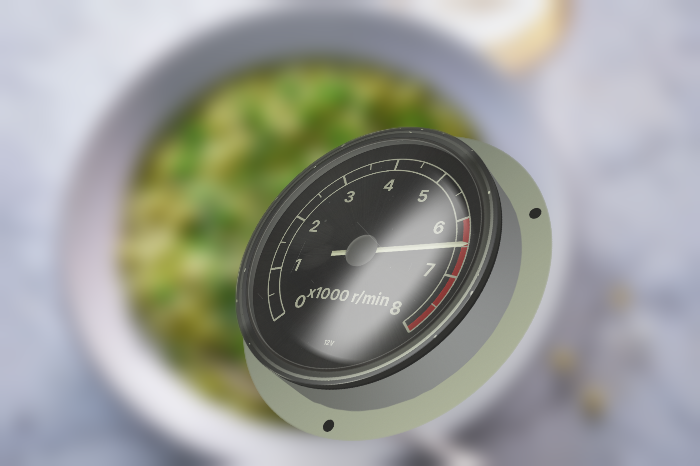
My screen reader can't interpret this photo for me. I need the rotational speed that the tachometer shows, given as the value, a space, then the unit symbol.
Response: 6500 rpm
